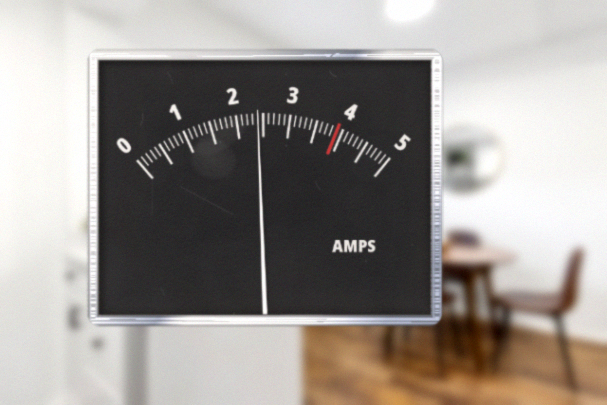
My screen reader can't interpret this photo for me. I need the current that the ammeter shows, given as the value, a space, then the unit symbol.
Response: 2.4 A
